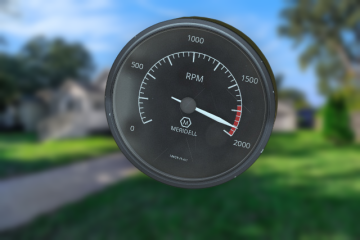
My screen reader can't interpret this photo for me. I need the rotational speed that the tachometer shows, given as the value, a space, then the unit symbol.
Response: 1900 rpm
